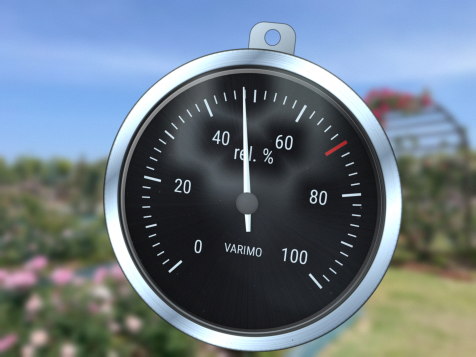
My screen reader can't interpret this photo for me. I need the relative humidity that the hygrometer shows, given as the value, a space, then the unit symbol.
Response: 48 %
